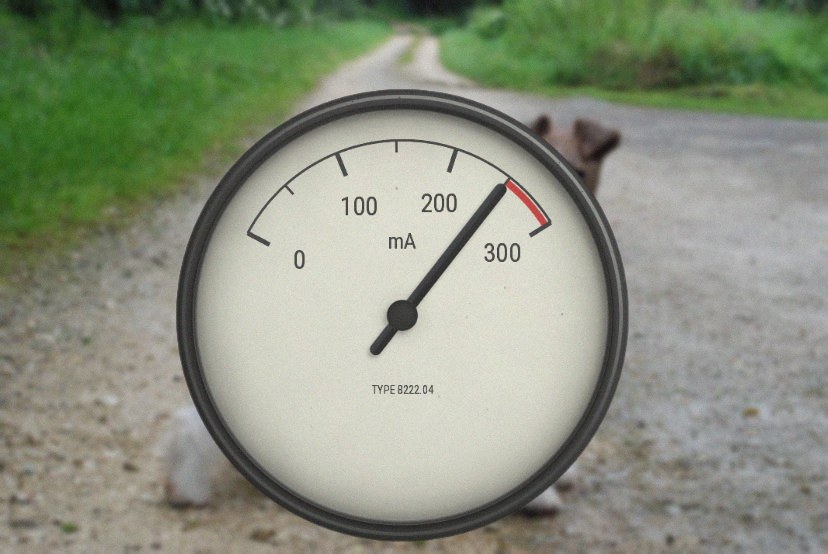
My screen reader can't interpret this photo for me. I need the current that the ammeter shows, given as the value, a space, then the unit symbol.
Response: 250 mA
